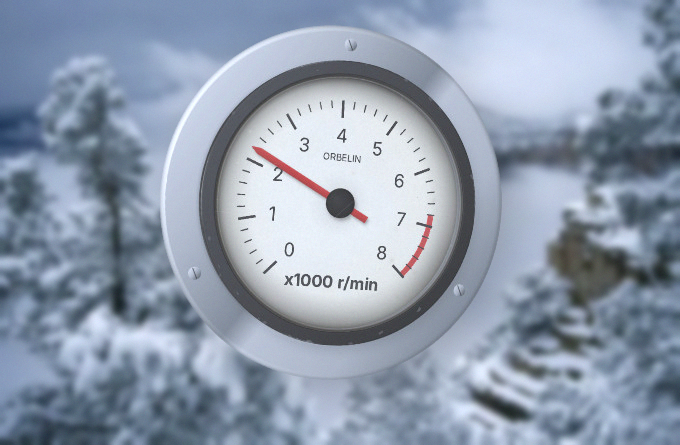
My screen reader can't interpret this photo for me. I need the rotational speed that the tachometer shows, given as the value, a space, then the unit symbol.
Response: 2200 rpm
